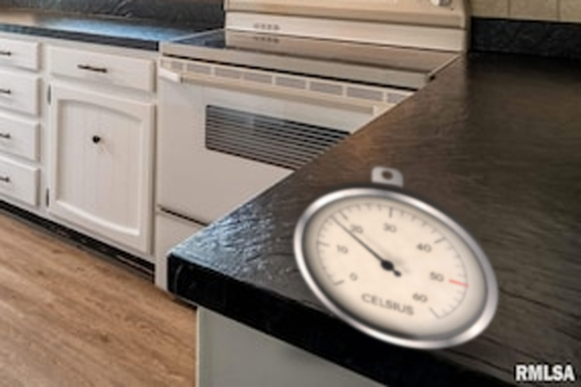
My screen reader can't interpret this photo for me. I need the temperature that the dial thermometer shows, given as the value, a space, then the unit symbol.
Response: 18 °C
